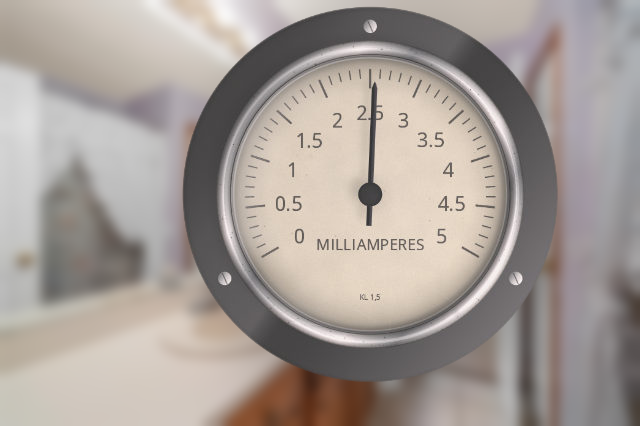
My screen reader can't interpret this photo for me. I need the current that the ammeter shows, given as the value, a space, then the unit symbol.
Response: 2.55 mA
